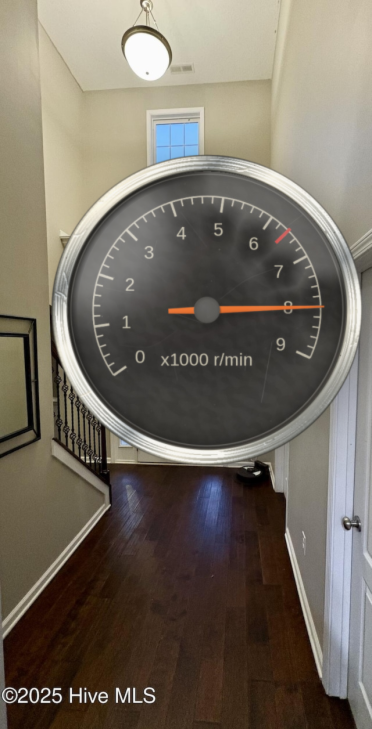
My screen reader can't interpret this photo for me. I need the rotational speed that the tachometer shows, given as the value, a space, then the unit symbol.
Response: 8000 rpm
